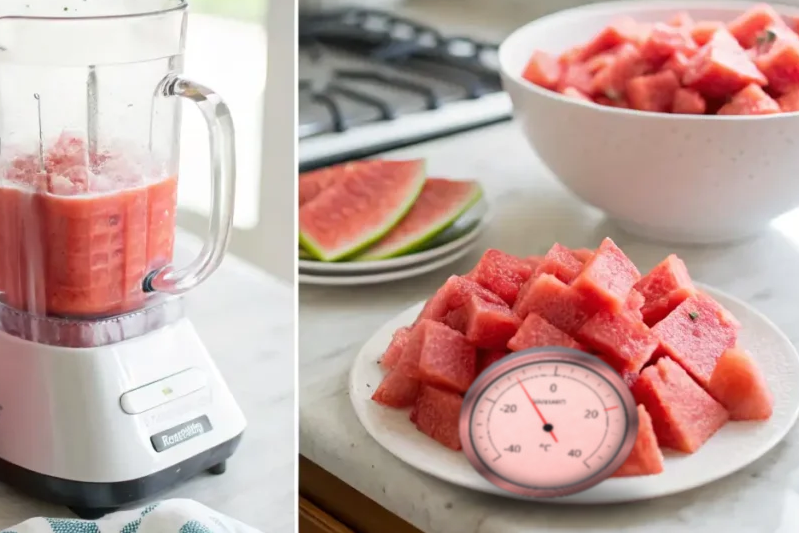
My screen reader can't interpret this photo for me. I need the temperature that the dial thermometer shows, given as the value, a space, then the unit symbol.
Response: -10 °C
